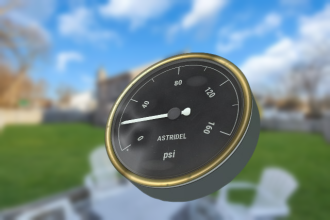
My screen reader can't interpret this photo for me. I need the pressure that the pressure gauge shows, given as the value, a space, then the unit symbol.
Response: 20 psi
